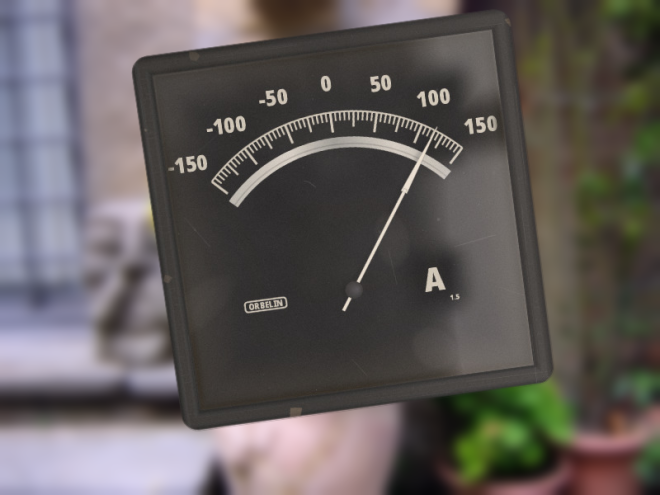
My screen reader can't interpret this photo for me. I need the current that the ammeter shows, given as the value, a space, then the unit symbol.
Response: 115 A
